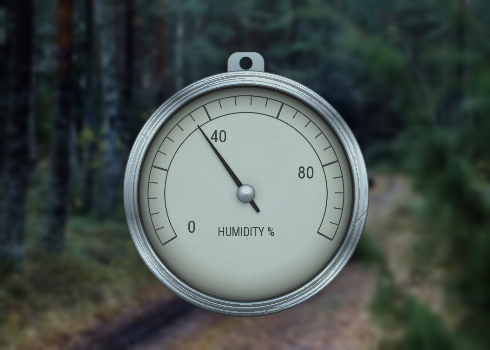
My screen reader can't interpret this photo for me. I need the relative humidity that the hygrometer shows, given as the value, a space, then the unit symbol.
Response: 36 %
